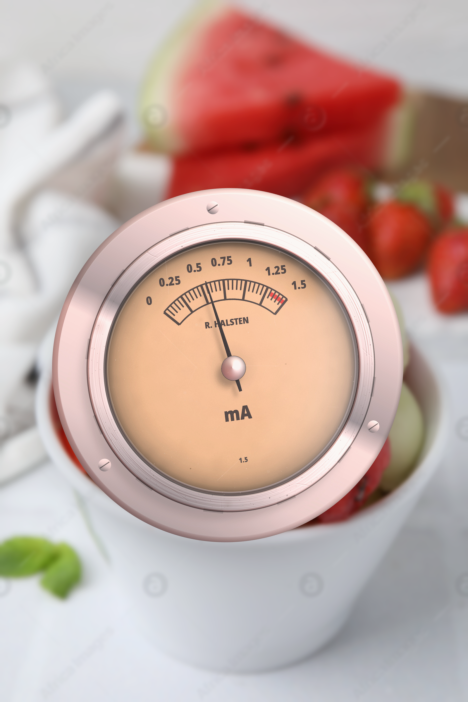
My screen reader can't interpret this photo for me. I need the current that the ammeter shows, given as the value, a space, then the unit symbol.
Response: 0.55 mA
